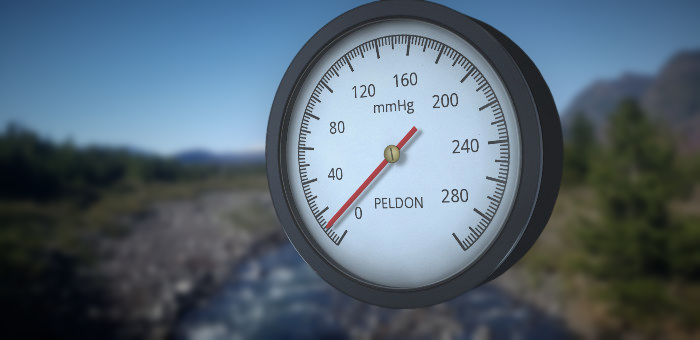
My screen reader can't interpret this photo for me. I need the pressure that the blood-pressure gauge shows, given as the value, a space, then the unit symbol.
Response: 10 mmHg
